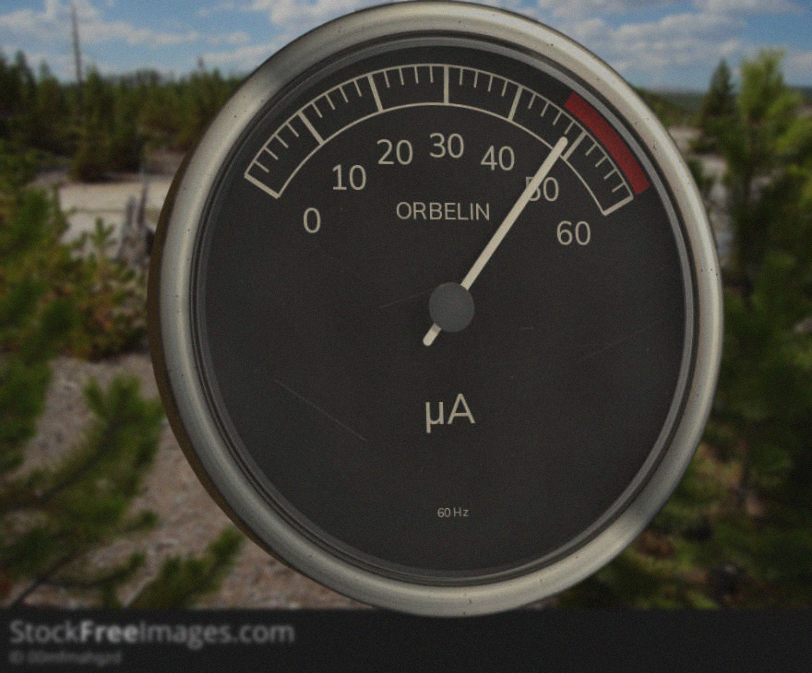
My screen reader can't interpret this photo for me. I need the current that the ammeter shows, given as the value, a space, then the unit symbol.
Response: 48 µA
